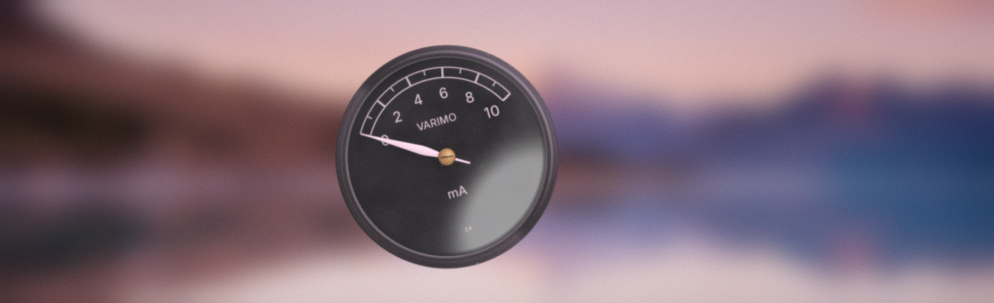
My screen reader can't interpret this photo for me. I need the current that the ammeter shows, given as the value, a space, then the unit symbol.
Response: 0 mA
